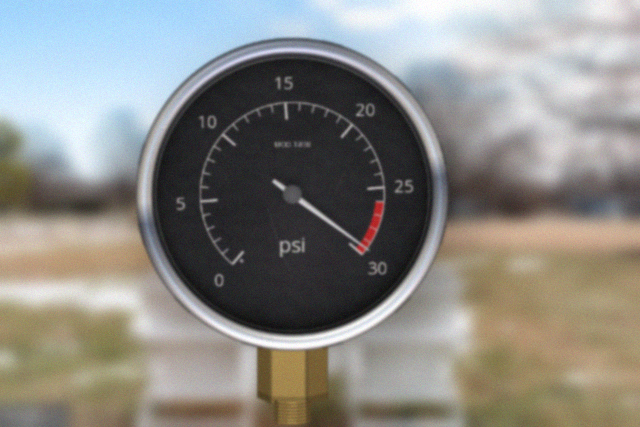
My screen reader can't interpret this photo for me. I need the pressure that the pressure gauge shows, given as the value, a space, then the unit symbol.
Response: 29.5 psi
